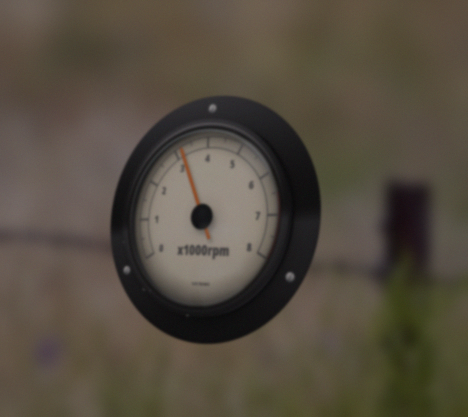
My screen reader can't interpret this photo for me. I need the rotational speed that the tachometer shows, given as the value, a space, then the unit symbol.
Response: 3250 rpm
